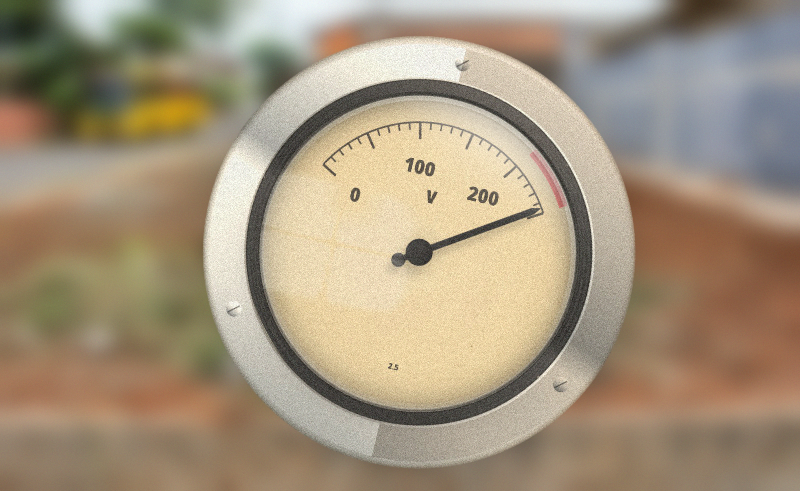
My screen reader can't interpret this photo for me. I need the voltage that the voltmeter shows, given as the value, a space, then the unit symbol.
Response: 245 V
